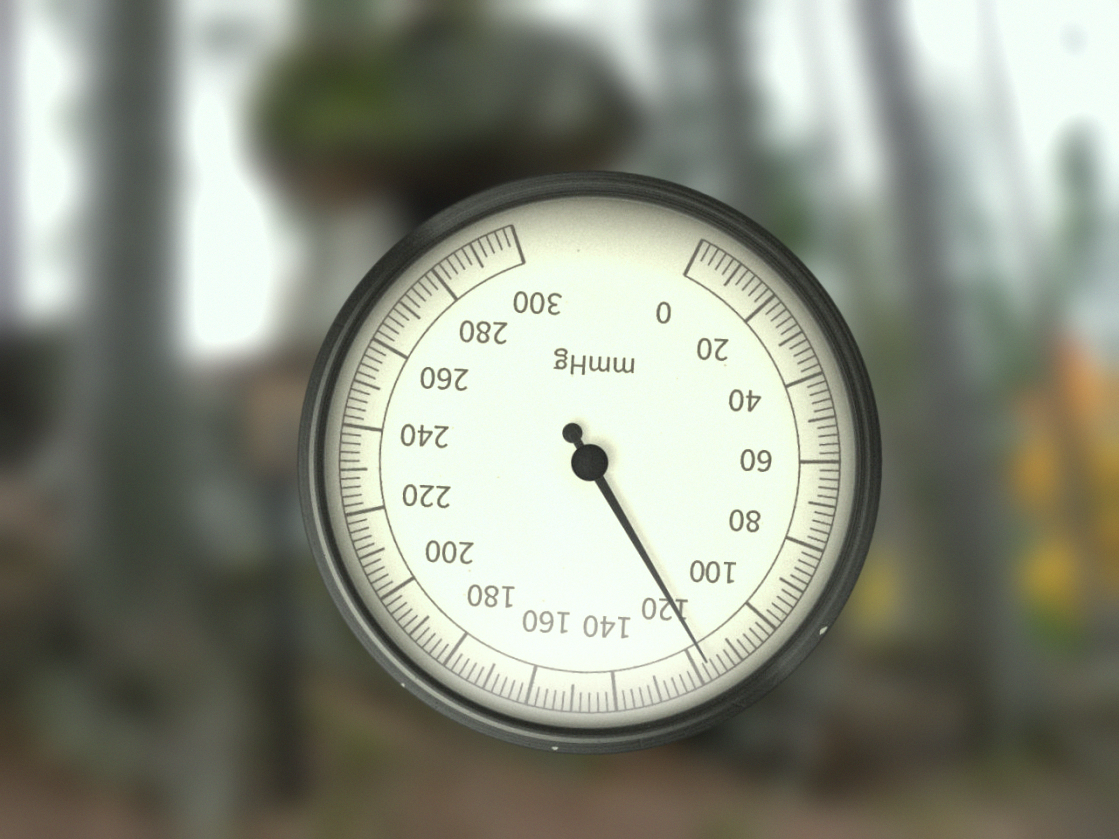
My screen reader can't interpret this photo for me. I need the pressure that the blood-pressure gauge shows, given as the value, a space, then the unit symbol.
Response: 117 mmHg
